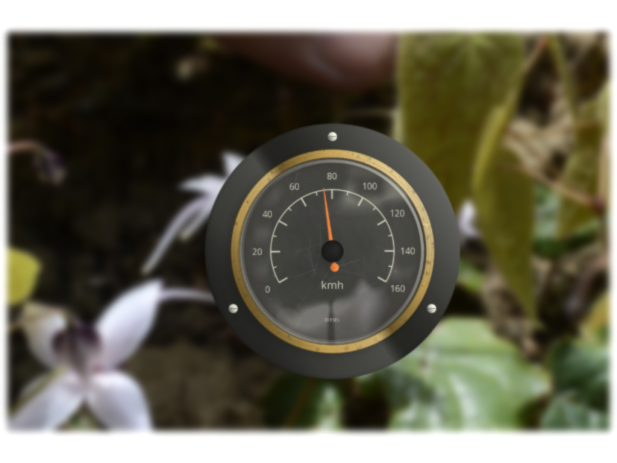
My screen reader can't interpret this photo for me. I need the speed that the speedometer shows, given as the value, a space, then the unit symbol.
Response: 75 km/h
